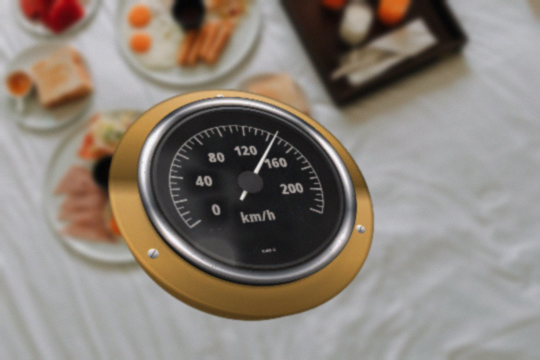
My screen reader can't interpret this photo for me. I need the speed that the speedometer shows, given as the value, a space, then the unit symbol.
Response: 145 km/h
